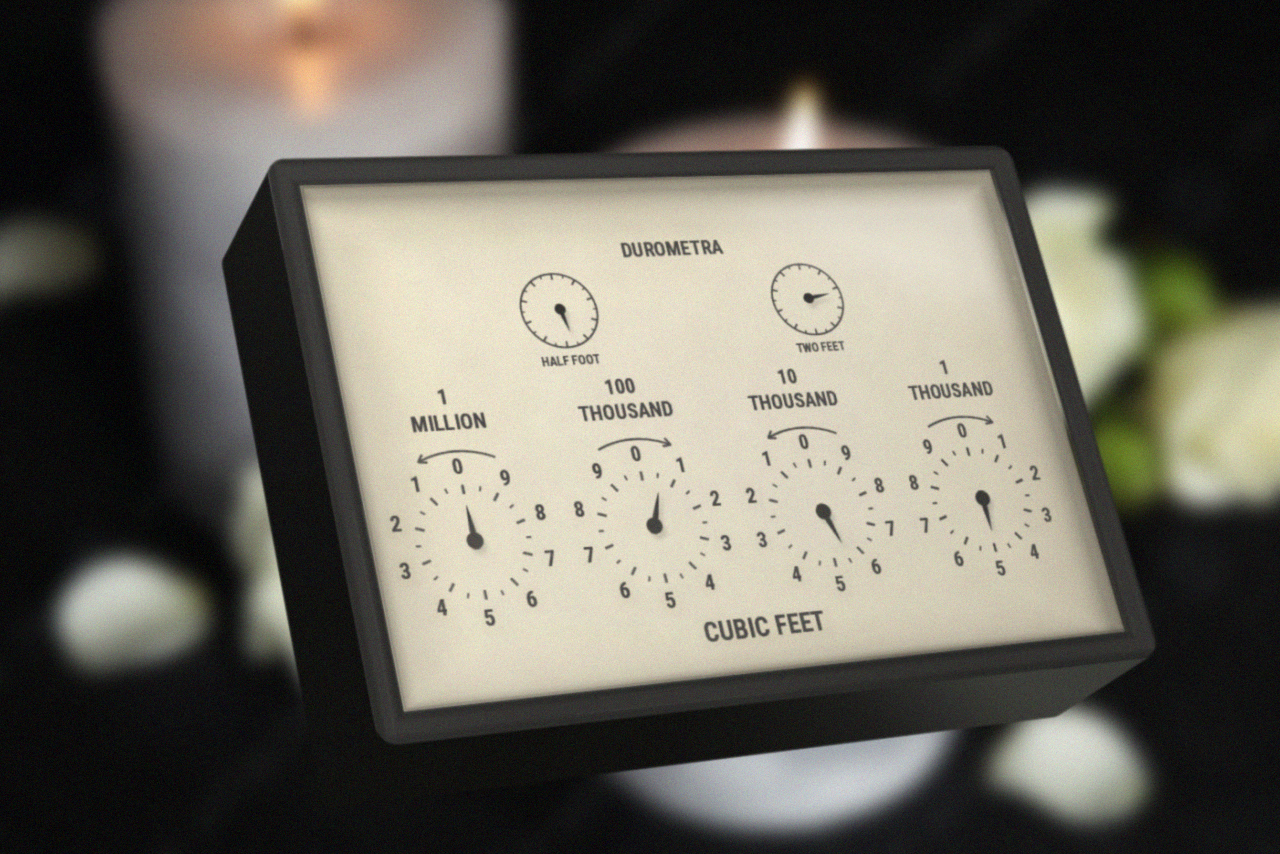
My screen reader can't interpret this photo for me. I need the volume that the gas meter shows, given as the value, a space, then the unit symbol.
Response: 5500 ft³
